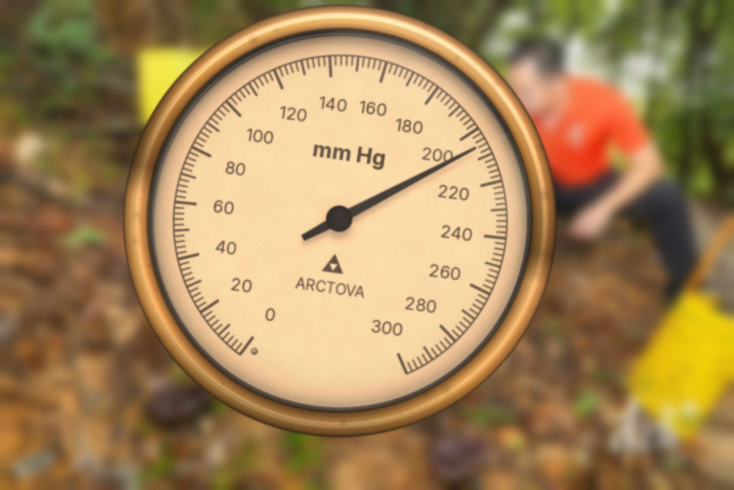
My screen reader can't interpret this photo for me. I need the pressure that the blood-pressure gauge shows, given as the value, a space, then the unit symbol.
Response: 206 mmHg
